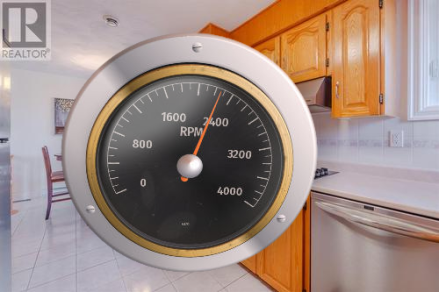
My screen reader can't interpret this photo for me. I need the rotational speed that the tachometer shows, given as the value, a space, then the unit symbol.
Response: 2250 rpm
